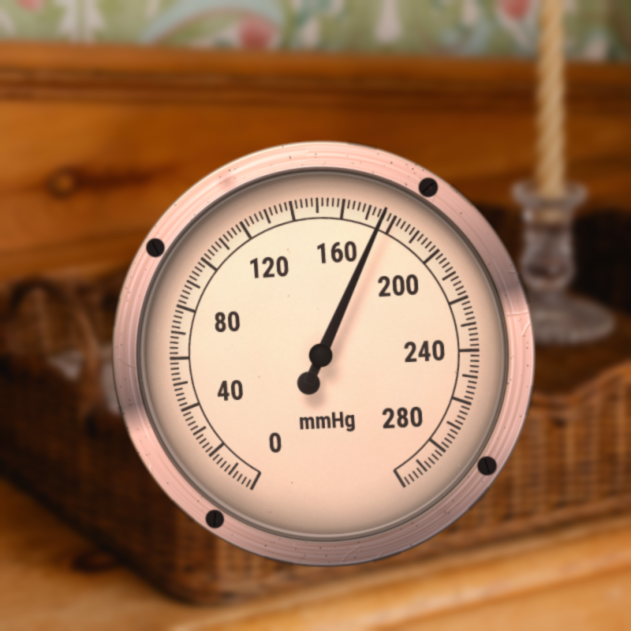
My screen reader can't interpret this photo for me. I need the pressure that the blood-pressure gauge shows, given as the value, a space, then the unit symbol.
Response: 176 mmHg
